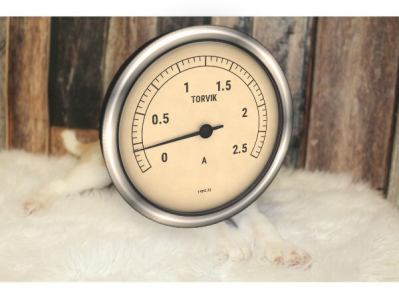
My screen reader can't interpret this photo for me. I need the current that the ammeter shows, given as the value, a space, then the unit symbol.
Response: 0.2 A
